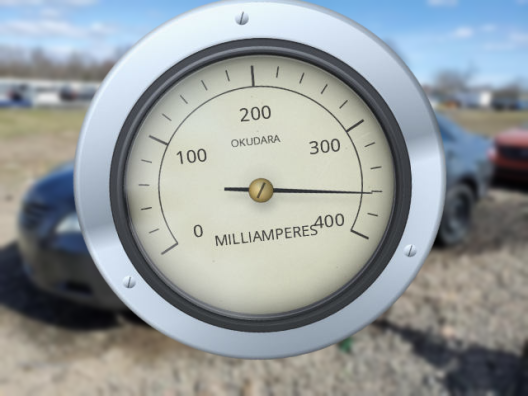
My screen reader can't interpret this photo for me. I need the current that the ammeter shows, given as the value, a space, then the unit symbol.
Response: 360 mA
